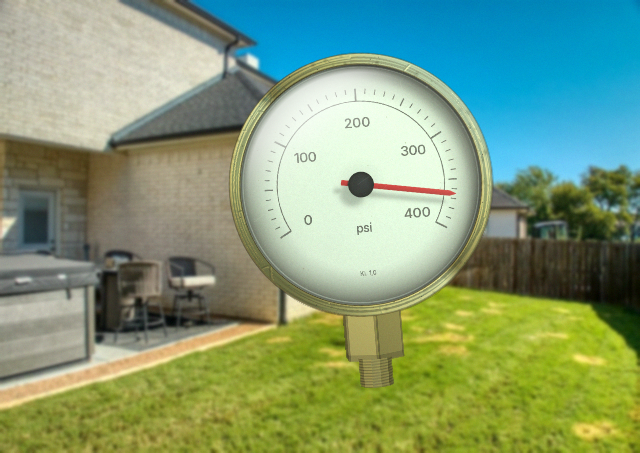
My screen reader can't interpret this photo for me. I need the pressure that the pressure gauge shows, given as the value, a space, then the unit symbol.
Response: 365 psi
